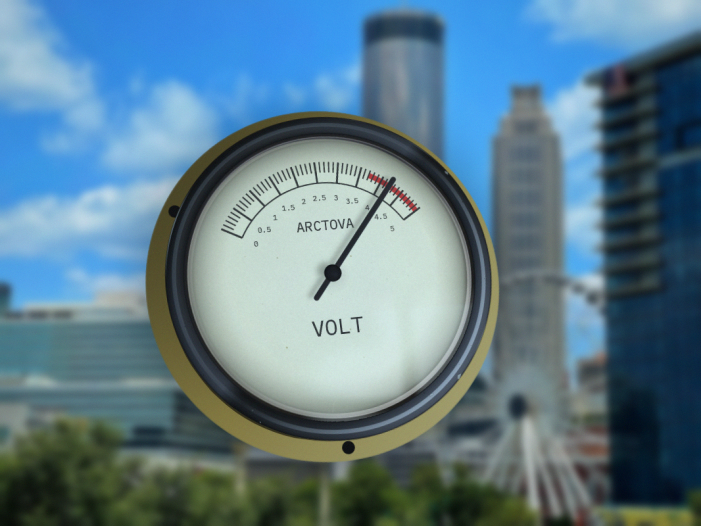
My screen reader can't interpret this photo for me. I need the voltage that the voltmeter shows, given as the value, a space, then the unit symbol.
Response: 4.2 V
